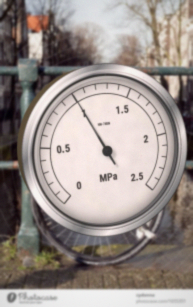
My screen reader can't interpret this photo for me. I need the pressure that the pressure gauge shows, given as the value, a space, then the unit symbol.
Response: 1 MPa
